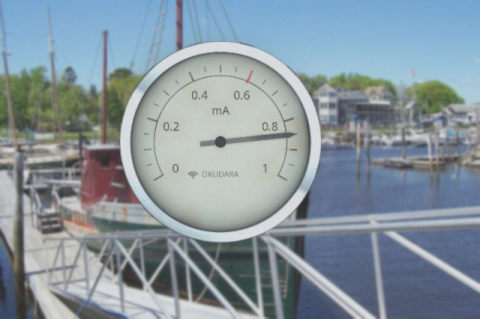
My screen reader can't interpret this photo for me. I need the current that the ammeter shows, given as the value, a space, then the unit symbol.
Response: 0.85 mA
